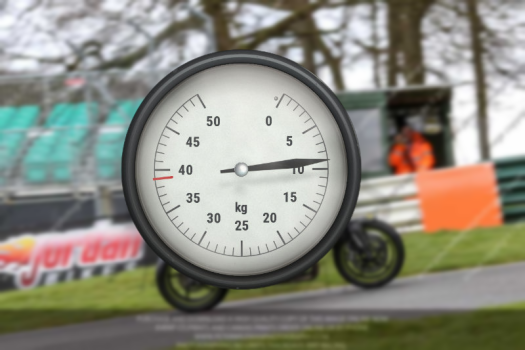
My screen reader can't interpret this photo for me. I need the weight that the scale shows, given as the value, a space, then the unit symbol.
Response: 9 kg
